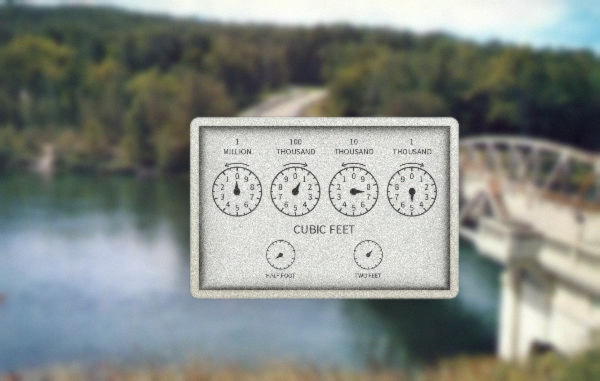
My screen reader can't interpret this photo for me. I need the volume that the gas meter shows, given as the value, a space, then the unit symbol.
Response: 7500 ft³
